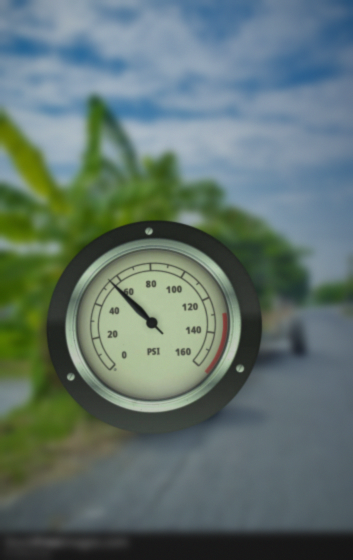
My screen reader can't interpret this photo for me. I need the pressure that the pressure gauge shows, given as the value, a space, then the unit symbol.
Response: 55 psi
